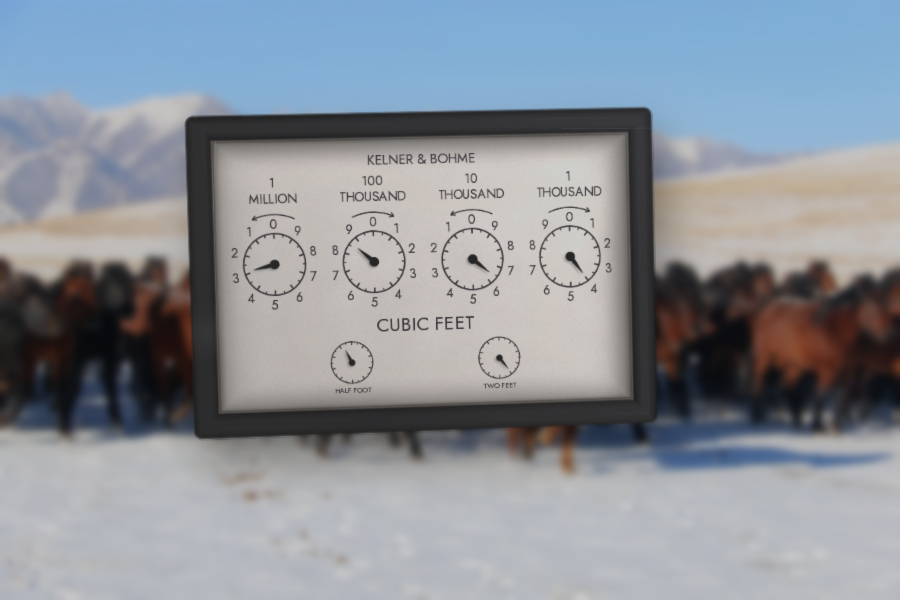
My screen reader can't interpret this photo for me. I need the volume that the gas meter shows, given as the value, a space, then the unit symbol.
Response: 286400 ft³
